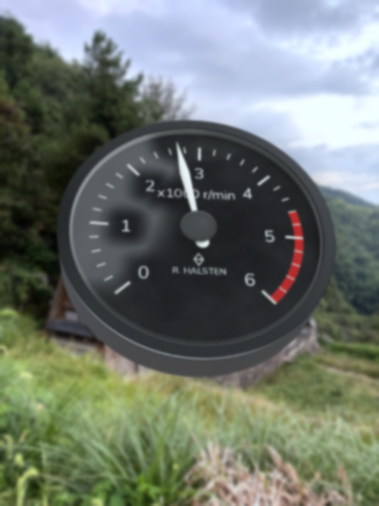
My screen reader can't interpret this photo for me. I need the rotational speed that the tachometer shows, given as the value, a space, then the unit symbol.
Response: 2700 rpm
